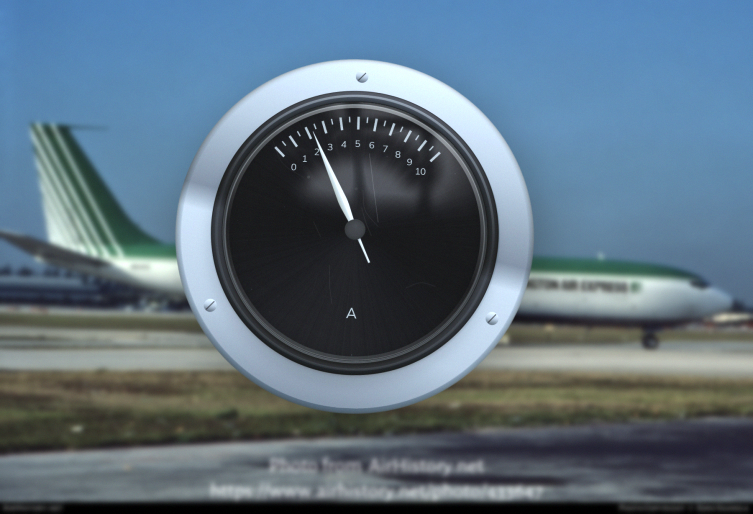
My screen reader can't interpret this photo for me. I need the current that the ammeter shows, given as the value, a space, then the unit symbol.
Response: 2.25 A
